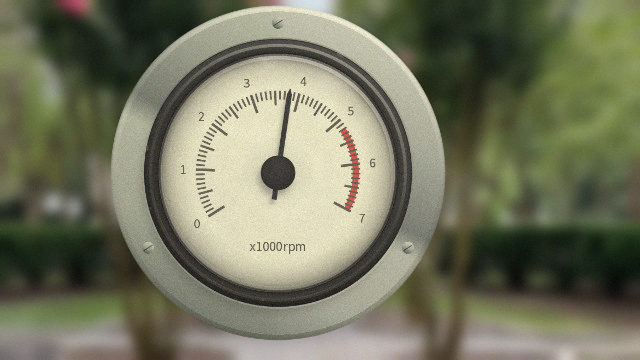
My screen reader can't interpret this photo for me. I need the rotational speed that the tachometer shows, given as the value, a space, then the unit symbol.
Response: 3800 rpm
